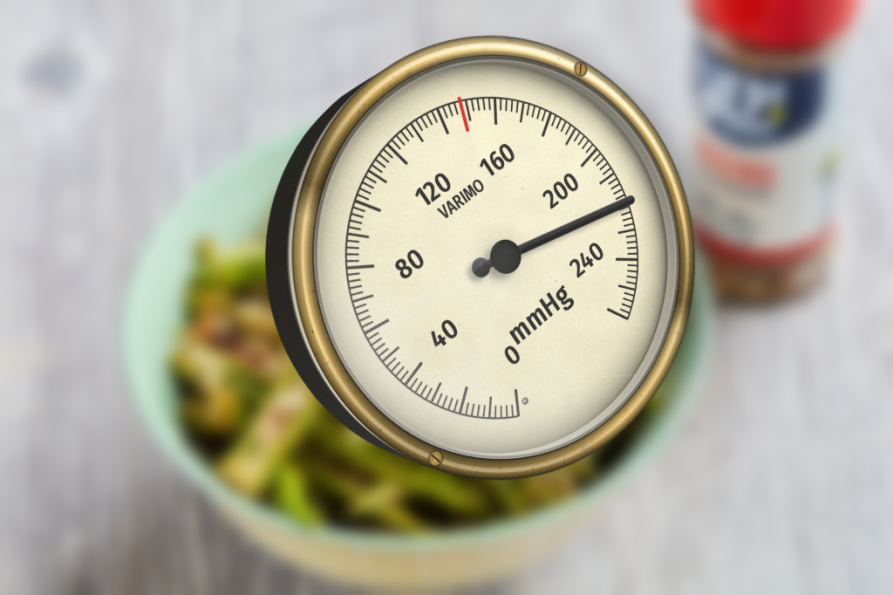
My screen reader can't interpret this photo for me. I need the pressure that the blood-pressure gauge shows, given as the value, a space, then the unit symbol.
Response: 220 mmHg
